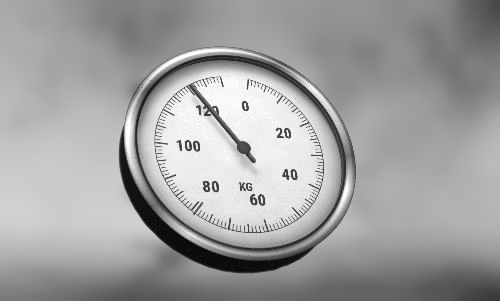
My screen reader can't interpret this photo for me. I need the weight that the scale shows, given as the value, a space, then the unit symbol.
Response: 120 kg
